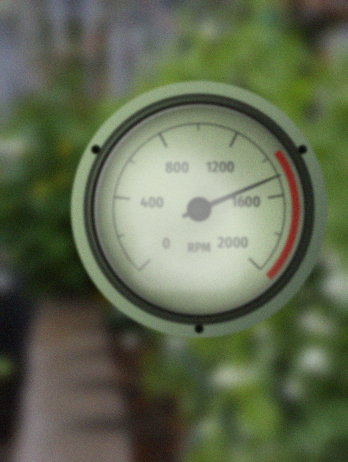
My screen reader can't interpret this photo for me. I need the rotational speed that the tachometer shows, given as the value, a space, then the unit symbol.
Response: 1500 rpm
